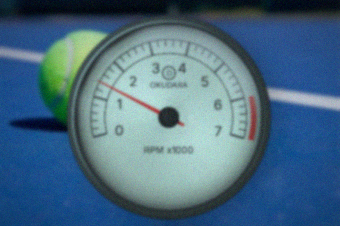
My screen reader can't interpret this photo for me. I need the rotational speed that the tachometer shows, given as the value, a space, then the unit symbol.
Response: 1400 rpm
